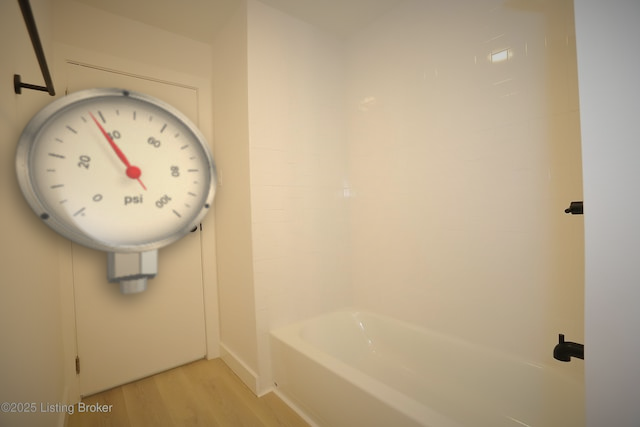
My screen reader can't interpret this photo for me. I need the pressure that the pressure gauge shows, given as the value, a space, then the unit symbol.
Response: 37.5 psi
